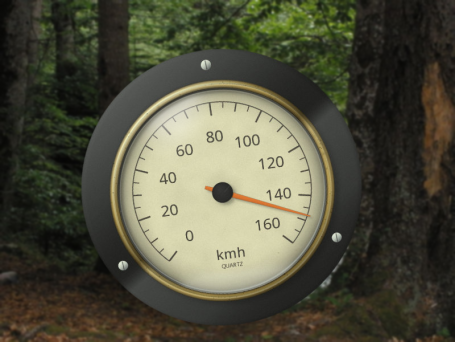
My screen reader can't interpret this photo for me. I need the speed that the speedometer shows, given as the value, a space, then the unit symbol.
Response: 147.5 km/h
